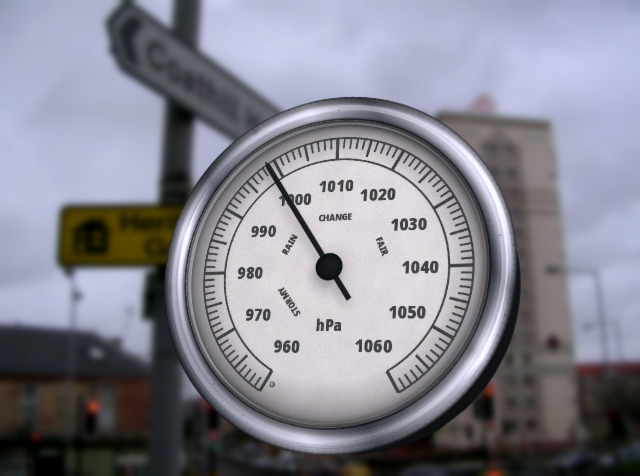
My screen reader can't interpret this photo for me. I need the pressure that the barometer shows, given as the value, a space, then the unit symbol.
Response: 999 hPa
